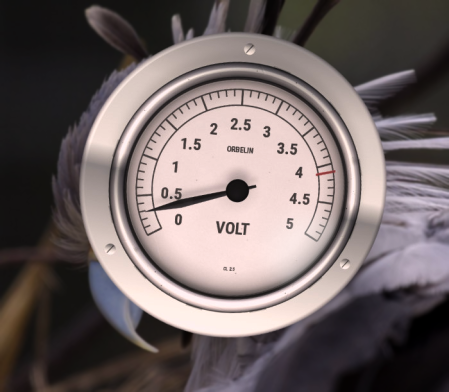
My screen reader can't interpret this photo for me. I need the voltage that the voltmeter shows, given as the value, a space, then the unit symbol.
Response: 0.3 V
